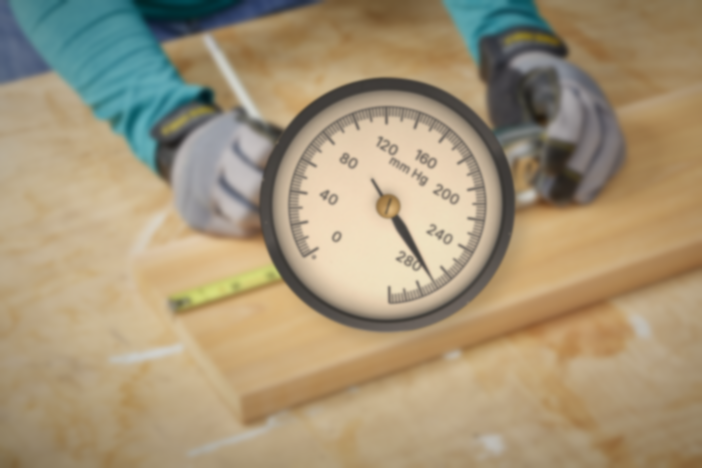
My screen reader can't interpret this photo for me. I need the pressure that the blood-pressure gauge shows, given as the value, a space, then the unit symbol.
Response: 270 mmHg
